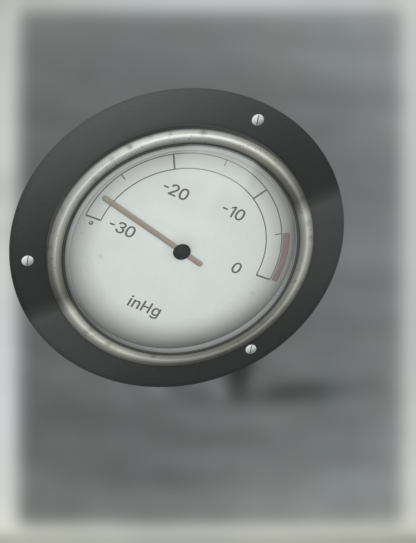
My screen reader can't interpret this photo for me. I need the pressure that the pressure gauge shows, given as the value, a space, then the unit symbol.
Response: -27.5 inHg
